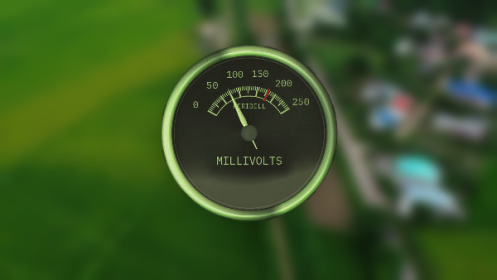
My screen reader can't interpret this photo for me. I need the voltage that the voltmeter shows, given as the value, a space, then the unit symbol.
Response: 75 mV
